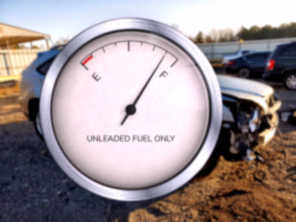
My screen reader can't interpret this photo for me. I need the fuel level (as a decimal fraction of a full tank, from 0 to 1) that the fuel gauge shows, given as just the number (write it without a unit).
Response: 0.875
